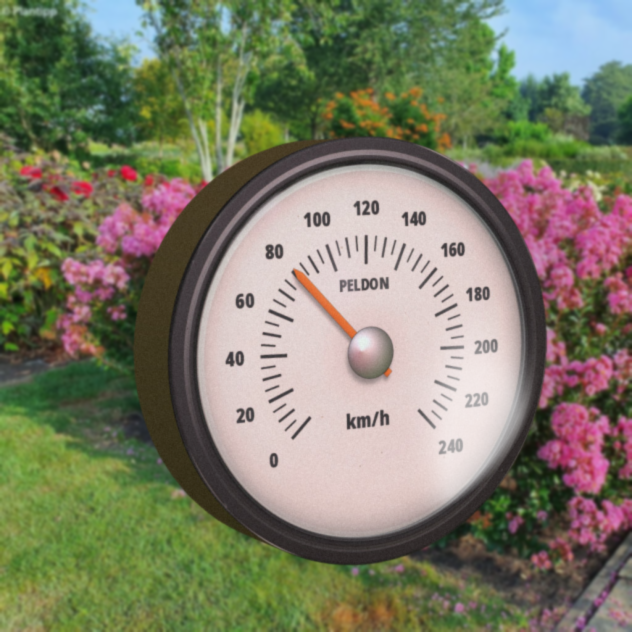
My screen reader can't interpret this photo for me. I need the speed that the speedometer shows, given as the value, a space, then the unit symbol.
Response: 80 km/h
